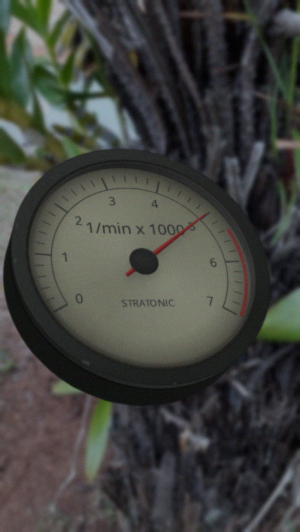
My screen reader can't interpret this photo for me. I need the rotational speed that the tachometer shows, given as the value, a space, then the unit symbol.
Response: 5000 rpm
